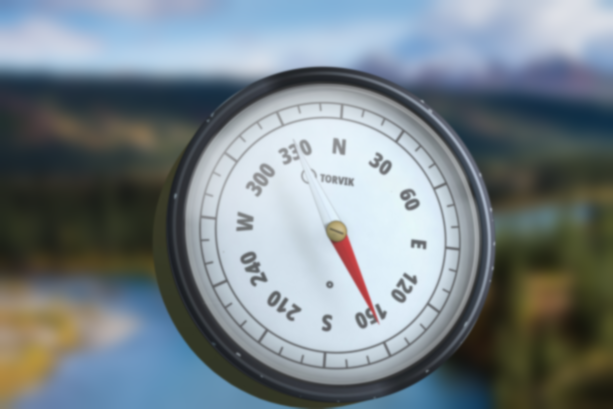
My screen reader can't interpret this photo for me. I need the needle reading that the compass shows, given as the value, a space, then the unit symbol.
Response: 150 °
